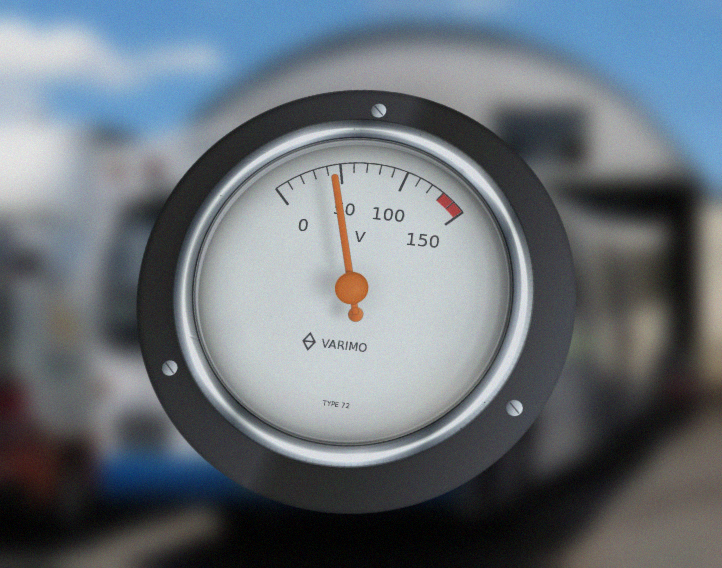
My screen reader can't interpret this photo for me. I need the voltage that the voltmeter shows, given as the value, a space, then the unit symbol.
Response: 45 V
